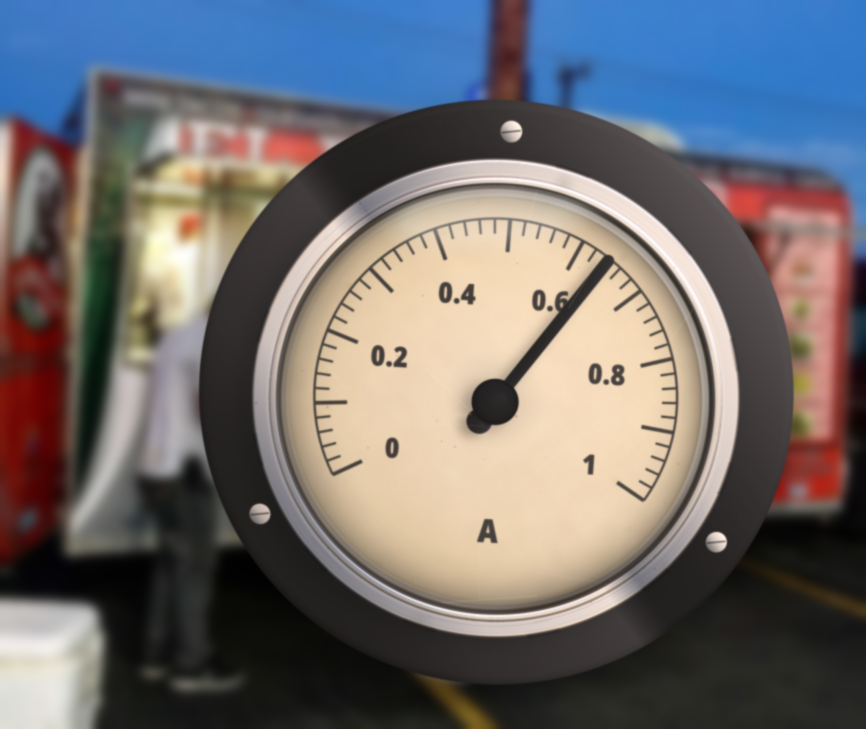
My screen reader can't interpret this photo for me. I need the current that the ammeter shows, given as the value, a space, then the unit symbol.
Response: 0.64 A
